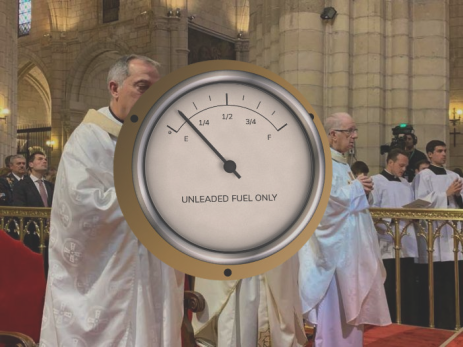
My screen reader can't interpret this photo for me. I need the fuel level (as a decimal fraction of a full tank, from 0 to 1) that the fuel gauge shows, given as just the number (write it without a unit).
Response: 0.125
